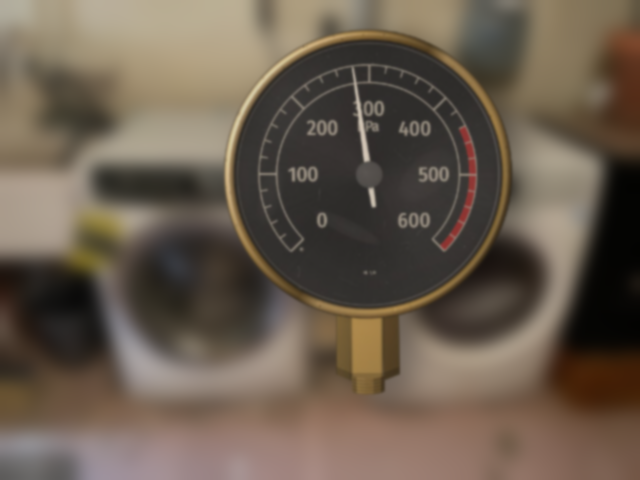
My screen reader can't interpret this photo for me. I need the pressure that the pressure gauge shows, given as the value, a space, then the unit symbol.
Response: 280 kPa
